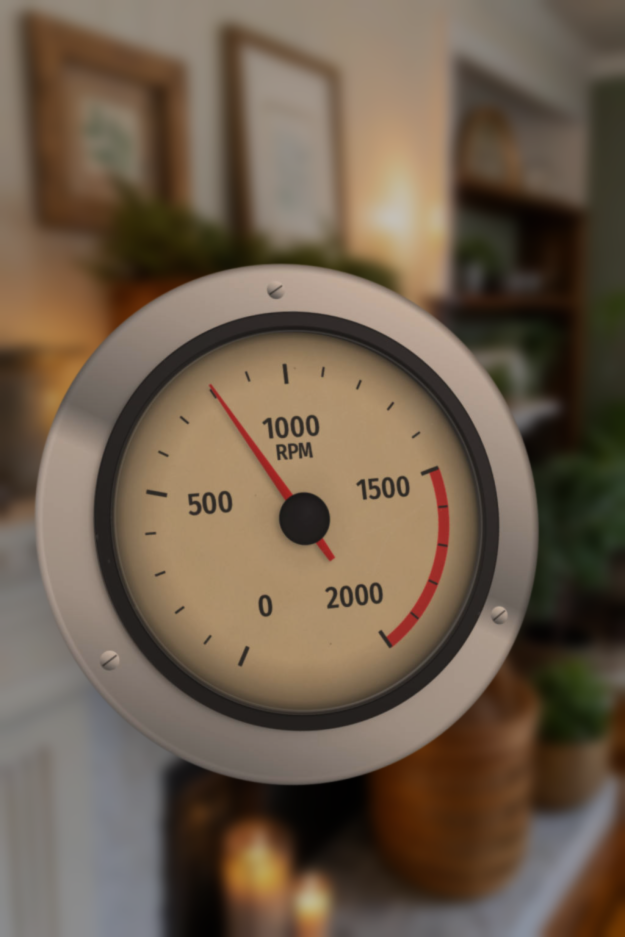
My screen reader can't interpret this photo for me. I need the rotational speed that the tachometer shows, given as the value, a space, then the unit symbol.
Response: 800 rpm
